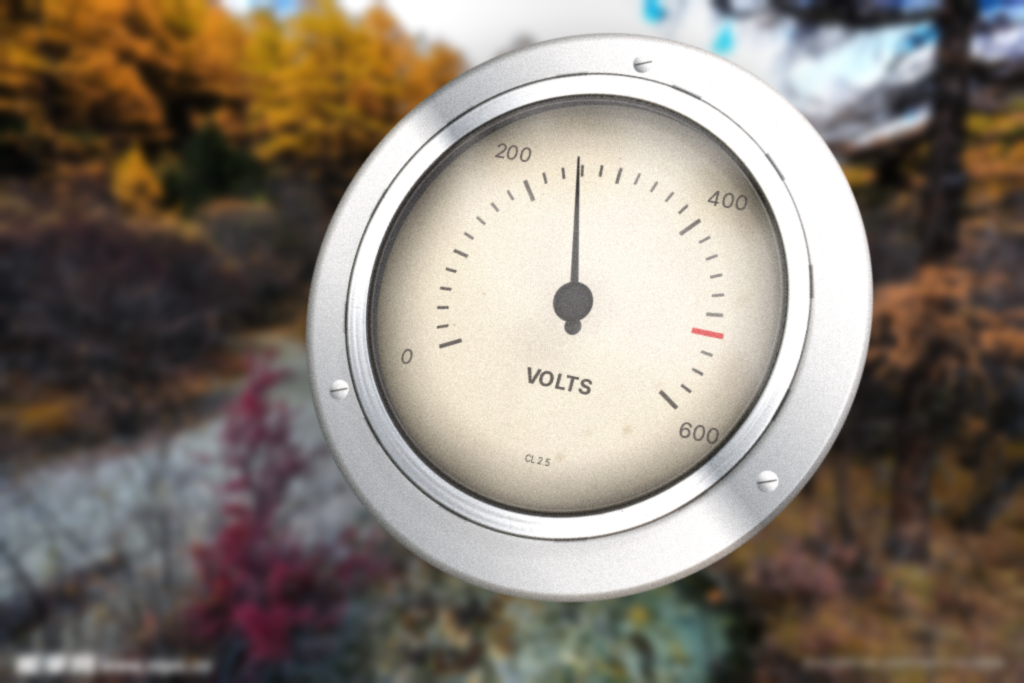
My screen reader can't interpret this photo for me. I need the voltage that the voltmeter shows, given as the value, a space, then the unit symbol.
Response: 260 V
